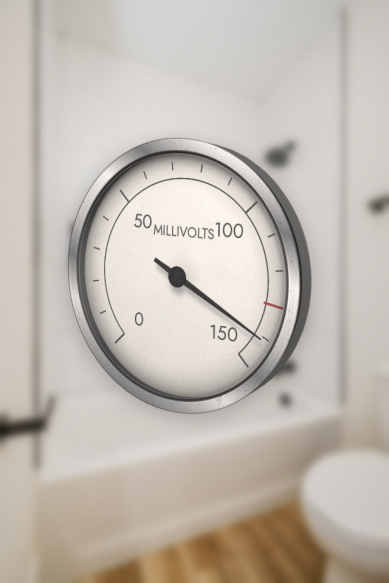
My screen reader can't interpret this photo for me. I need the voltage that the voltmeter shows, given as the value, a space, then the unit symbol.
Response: 140 mV
